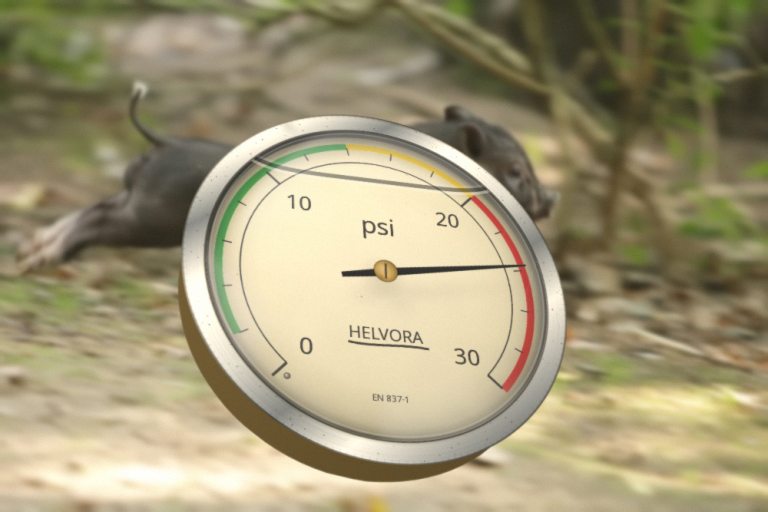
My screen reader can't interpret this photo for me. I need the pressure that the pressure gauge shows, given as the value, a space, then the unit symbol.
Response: 24 psi
